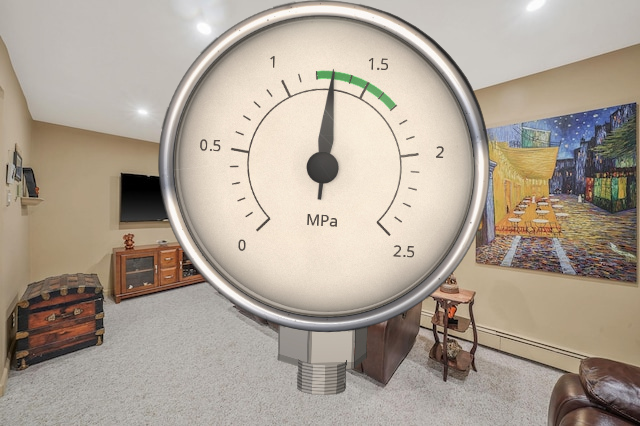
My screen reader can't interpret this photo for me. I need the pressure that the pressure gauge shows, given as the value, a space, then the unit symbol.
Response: 1.3 MPa
